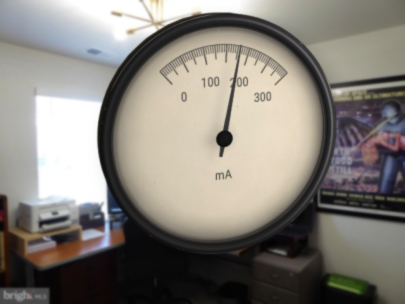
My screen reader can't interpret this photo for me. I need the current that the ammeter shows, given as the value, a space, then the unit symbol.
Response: 175 mA
